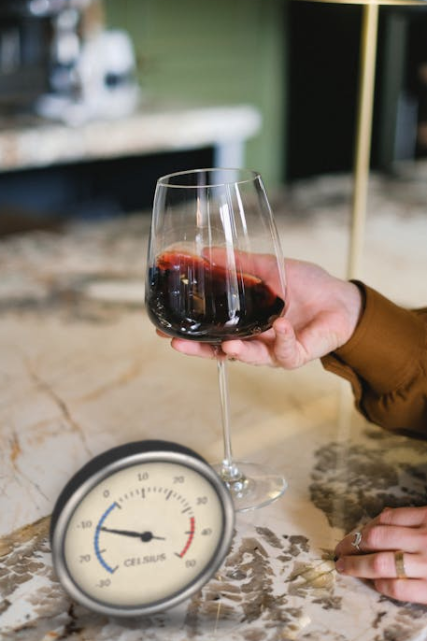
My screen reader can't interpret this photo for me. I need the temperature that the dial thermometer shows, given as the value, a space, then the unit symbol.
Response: -10 °C
